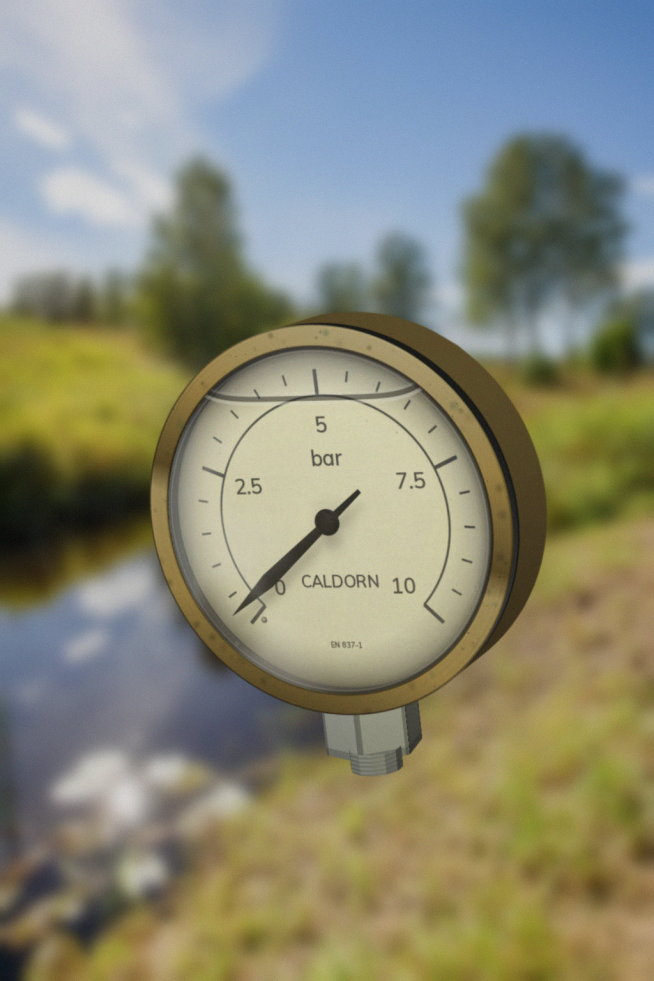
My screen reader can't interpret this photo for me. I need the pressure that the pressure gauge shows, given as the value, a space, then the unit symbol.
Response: 0.25 bar
